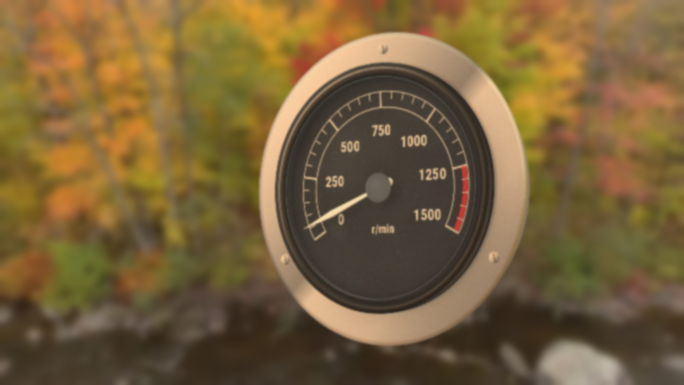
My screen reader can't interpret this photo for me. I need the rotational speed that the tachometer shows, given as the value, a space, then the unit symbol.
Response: 50 rpm
